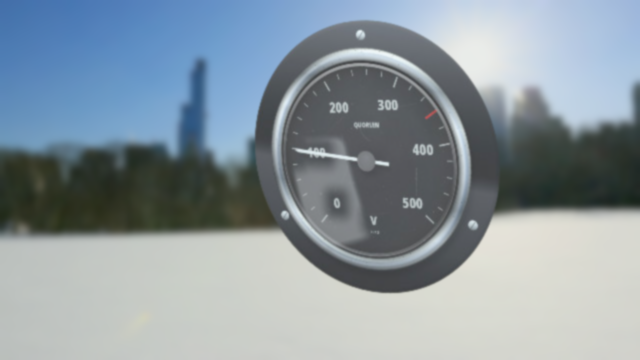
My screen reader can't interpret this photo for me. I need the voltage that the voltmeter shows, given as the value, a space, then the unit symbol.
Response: 100 V
